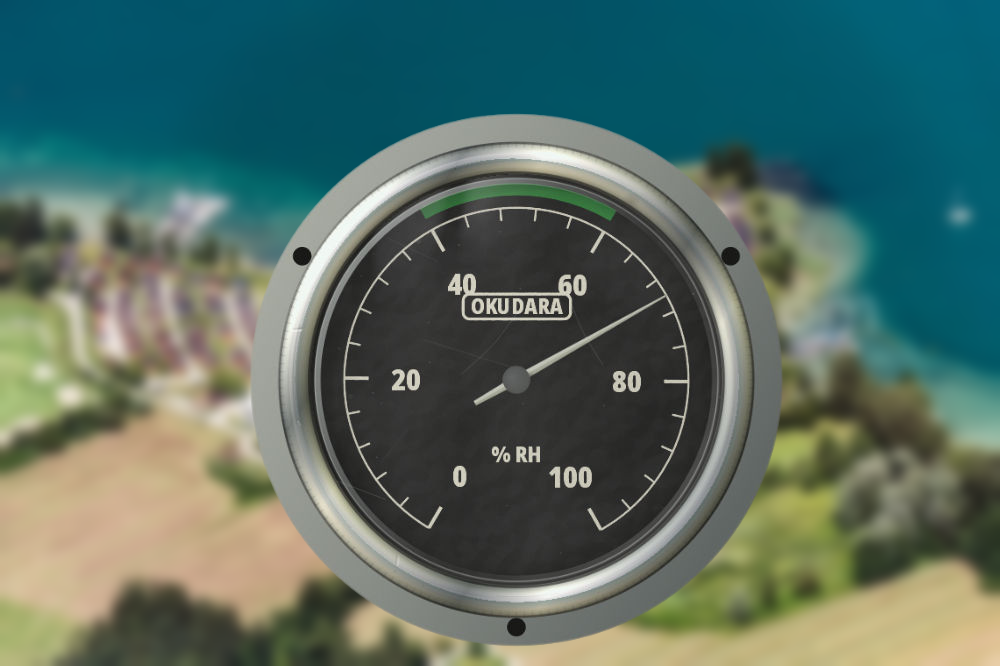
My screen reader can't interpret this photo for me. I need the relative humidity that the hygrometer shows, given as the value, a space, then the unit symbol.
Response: 70 %
